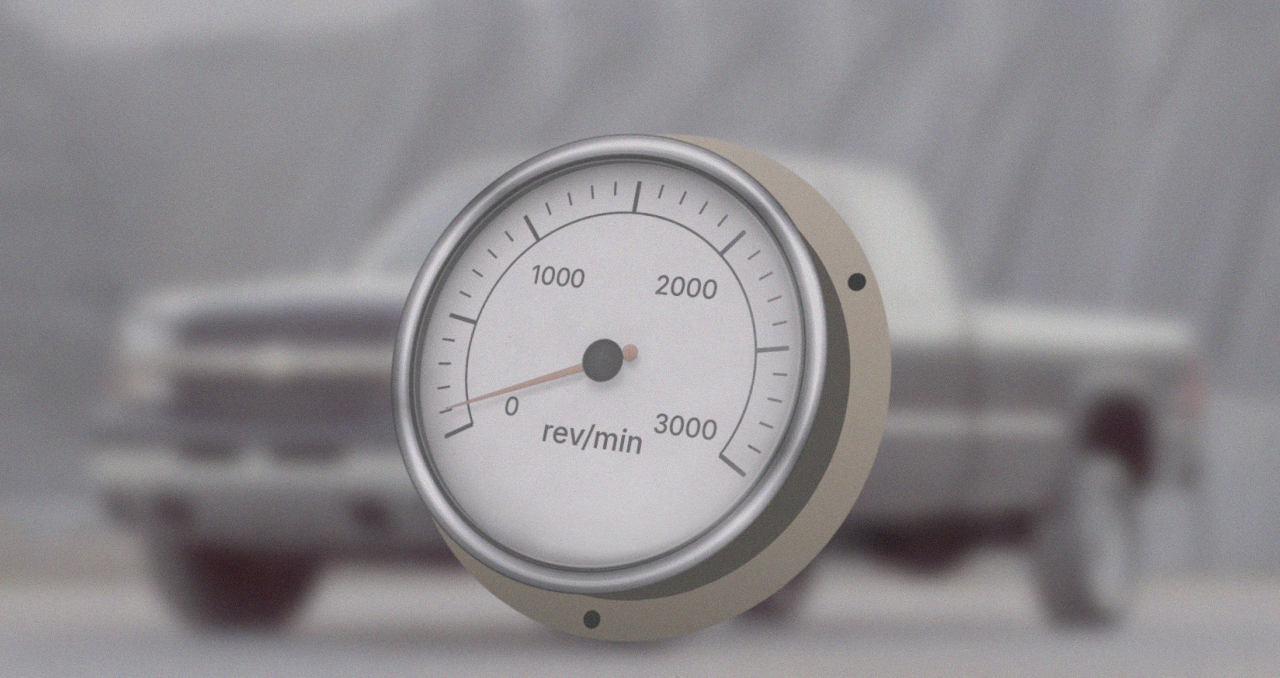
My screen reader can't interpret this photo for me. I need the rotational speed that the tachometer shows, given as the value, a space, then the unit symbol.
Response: 100 rpm
